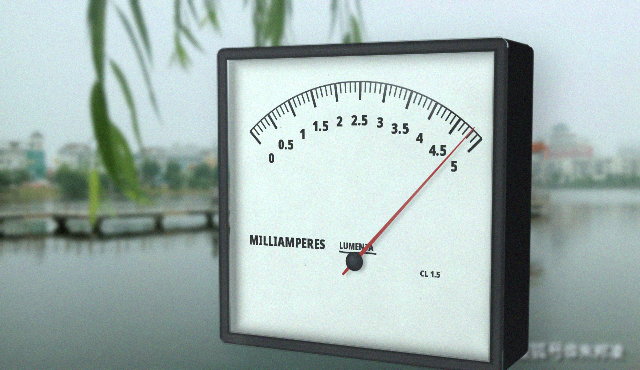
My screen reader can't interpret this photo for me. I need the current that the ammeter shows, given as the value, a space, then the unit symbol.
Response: 4.8 mA
